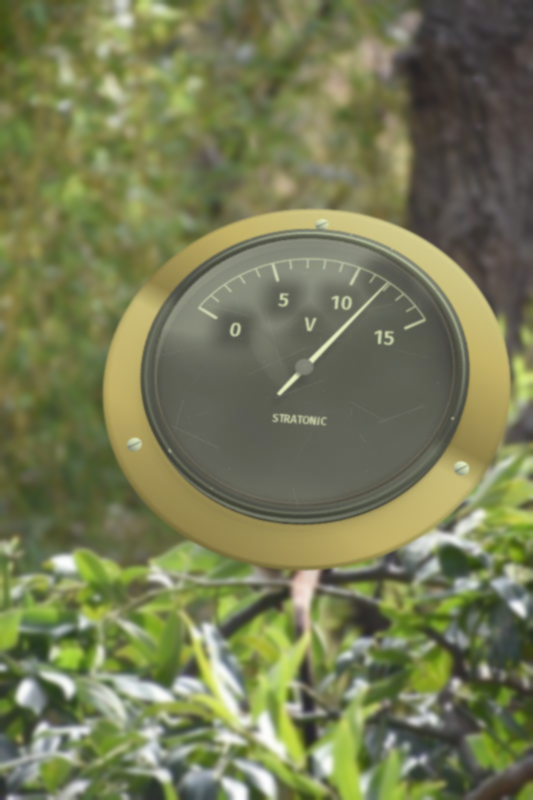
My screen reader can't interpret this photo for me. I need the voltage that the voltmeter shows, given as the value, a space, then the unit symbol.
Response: 12 V
